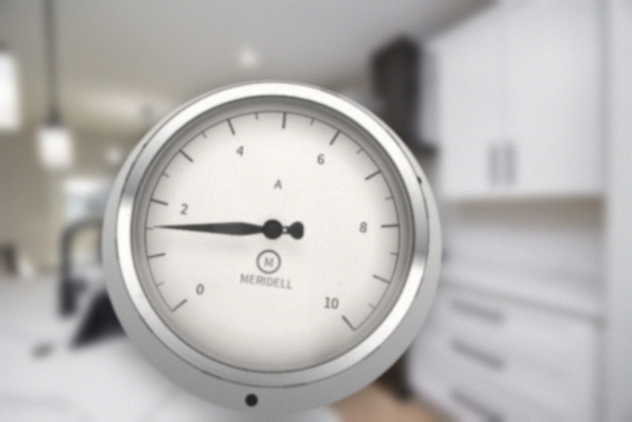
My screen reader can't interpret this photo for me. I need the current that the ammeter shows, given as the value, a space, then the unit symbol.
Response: 1.5 A
